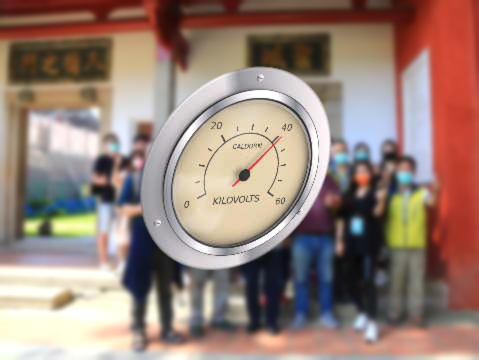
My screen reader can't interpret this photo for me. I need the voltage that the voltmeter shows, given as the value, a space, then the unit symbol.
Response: 40 kV
